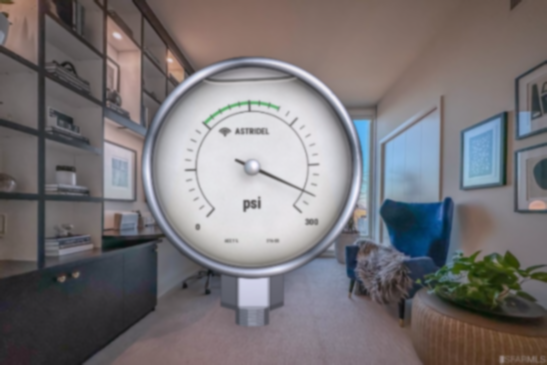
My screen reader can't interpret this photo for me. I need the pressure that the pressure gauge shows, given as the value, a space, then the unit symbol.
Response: 280 psi
